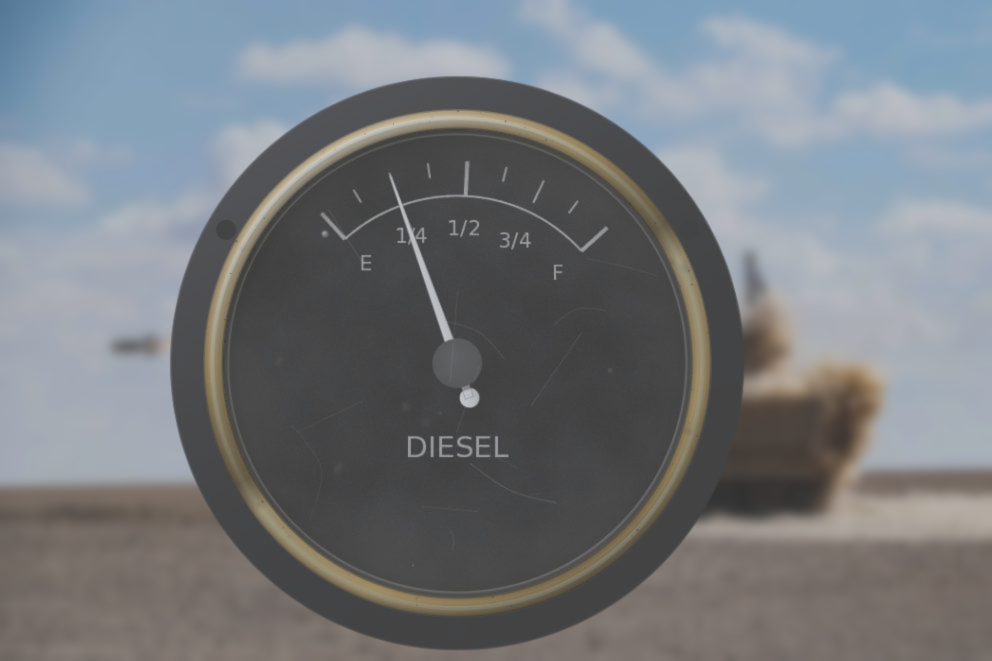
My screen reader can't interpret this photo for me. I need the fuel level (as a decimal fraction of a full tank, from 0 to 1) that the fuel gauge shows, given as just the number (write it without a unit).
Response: 0.25
